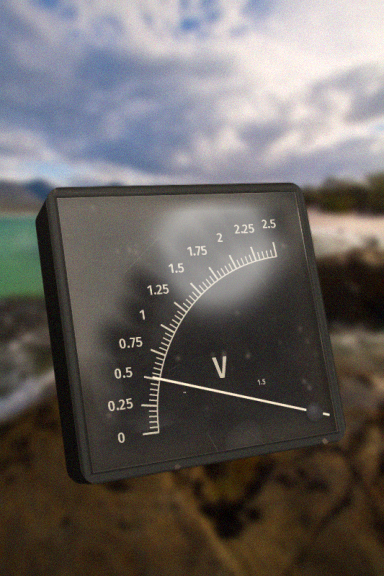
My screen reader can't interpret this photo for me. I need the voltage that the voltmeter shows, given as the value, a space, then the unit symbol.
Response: 0.5 V
